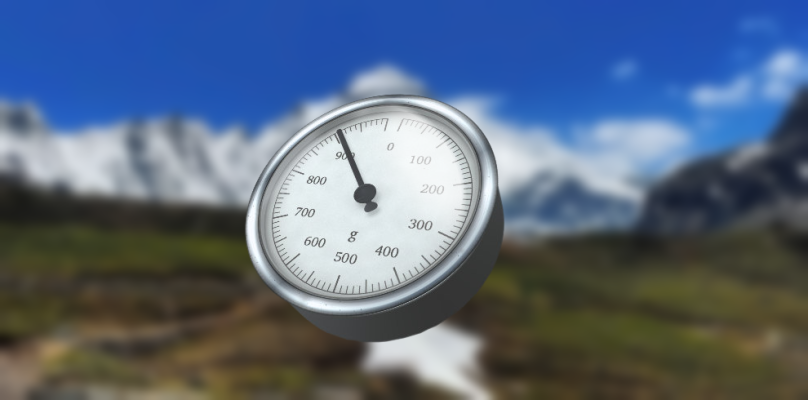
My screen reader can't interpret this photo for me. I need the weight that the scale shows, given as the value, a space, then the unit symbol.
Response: 910 g
